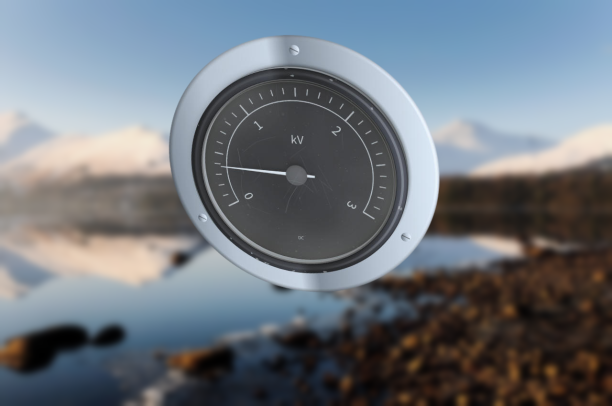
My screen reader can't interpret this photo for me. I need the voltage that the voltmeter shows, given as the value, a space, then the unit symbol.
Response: 0.4 kV
